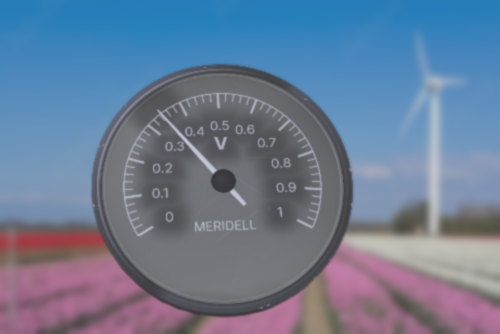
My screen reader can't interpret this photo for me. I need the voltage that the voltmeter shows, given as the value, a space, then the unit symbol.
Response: 0.34 V
